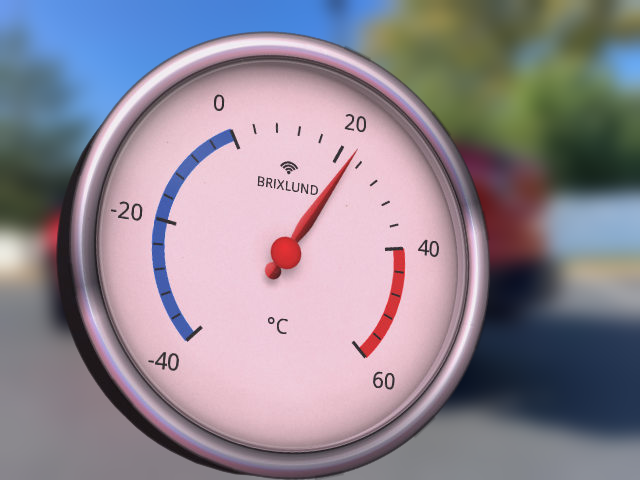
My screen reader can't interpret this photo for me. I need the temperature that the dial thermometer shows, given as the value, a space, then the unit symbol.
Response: 22 °C
